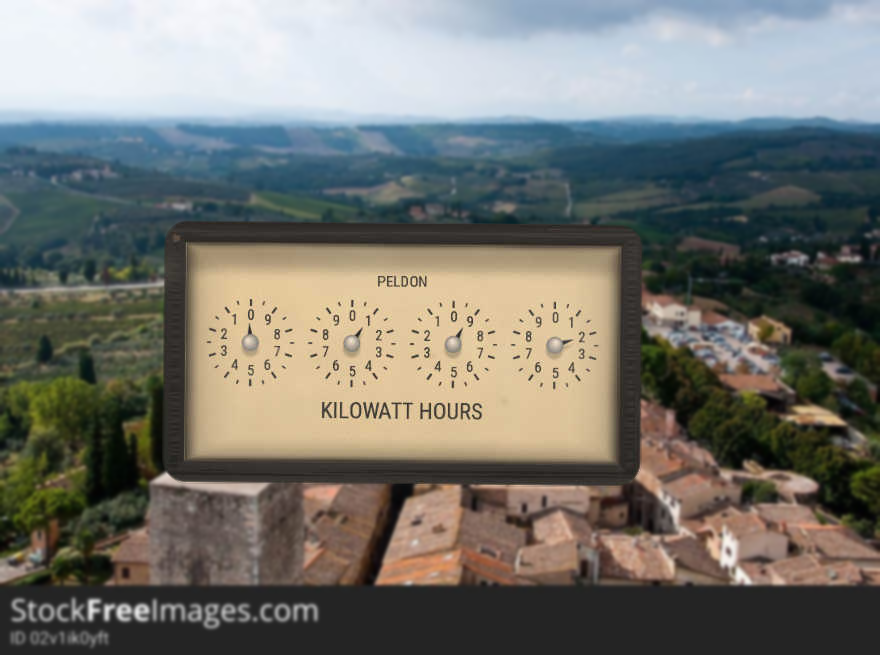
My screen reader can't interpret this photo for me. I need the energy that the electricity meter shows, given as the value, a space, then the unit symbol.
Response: 92 kWh
